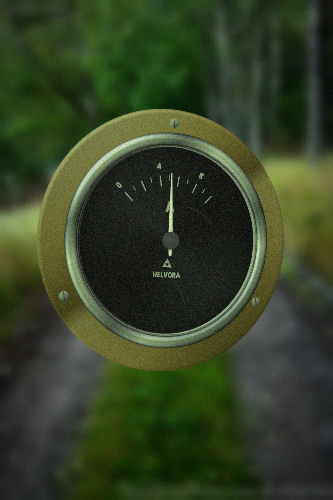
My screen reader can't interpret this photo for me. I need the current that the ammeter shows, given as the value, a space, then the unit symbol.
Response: 5 A
